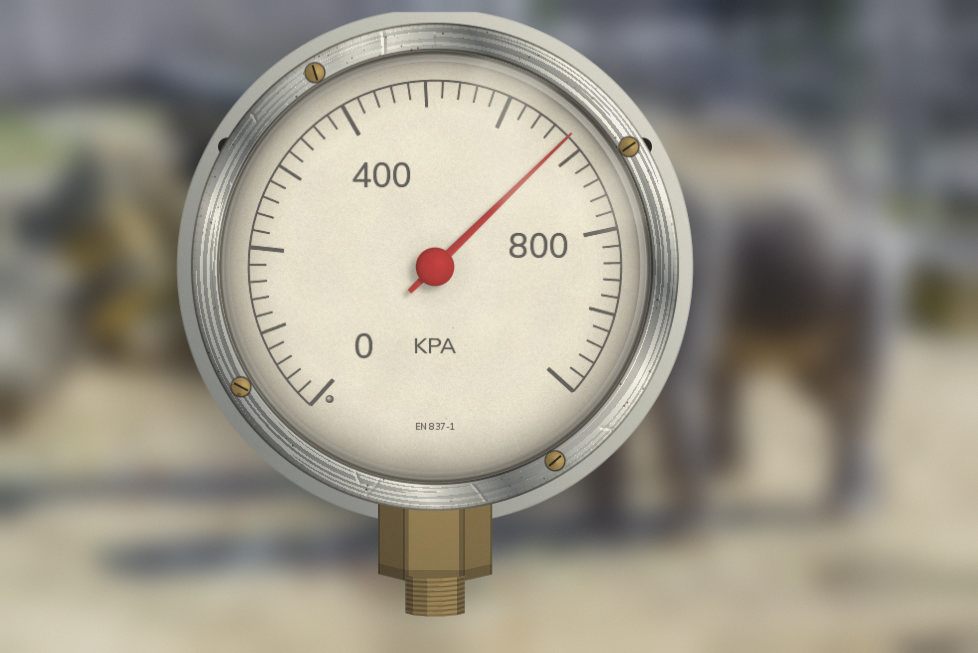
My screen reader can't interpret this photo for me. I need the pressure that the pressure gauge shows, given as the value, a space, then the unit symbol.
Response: 680 kPa
